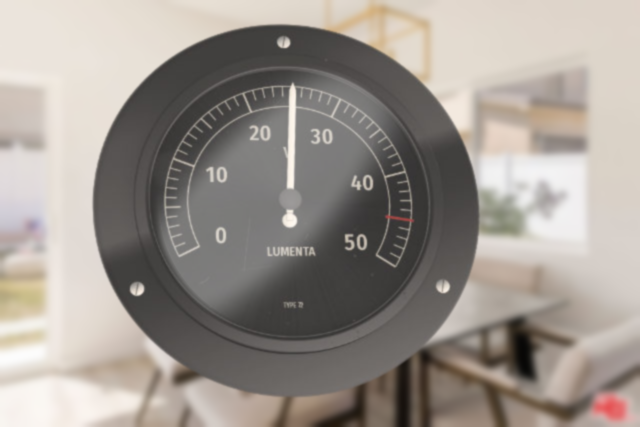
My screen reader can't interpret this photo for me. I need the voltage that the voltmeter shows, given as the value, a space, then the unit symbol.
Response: 25 V
